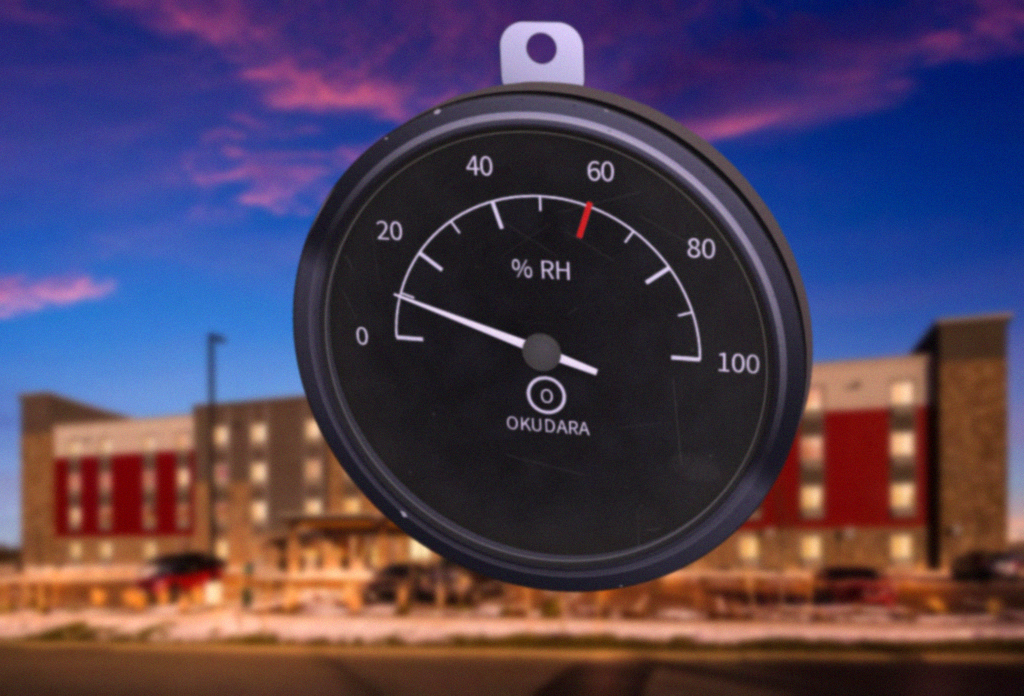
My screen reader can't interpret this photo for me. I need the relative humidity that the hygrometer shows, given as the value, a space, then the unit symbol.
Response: 10 %
